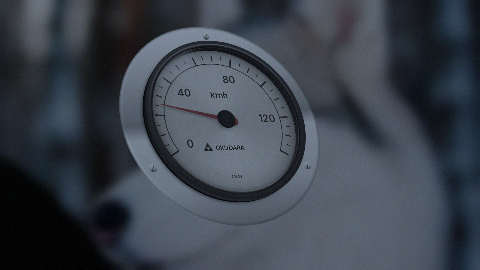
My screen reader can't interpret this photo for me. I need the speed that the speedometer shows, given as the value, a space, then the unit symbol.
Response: 25 km/h
